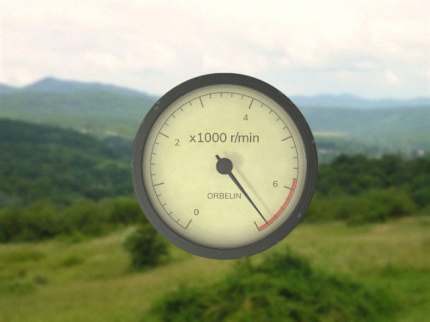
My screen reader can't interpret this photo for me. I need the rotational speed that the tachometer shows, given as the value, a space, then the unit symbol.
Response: 6800 rpm
